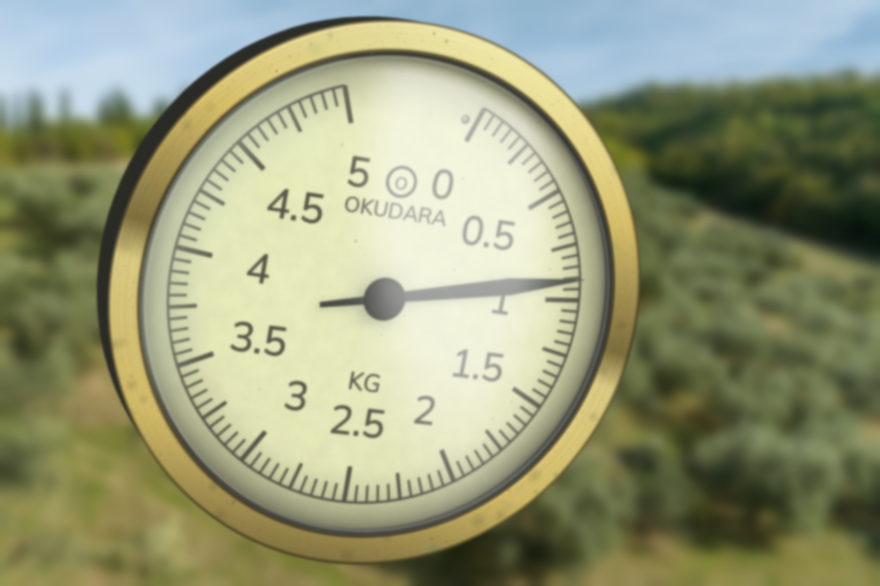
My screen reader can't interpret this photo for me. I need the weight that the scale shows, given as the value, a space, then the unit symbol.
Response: 0.9 kg
